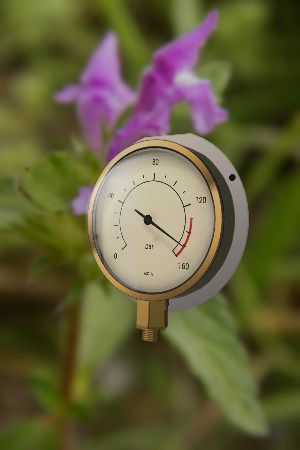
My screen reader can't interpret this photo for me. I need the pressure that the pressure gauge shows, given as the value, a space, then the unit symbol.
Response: 150 bar
